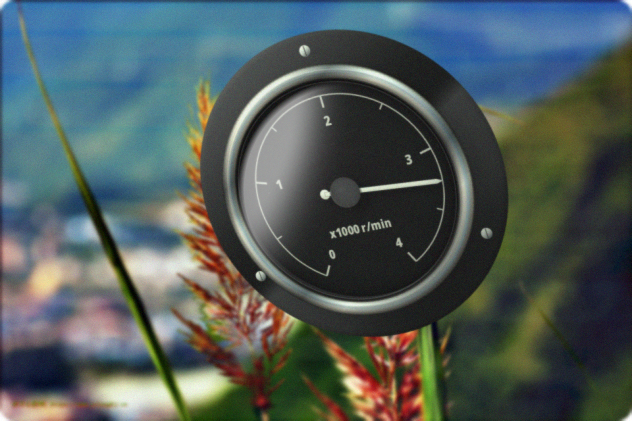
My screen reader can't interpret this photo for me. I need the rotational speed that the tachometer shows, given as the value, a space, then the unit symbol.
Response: 3250 rpm
